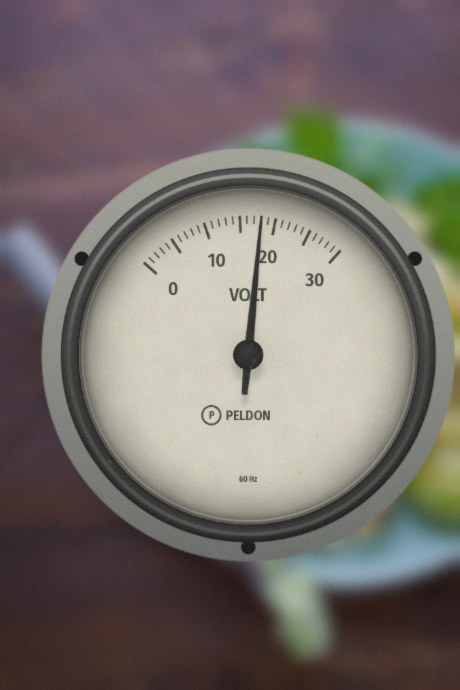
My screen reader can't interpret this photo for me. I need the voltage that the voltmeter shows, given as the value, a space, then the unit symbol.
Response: 18 V
